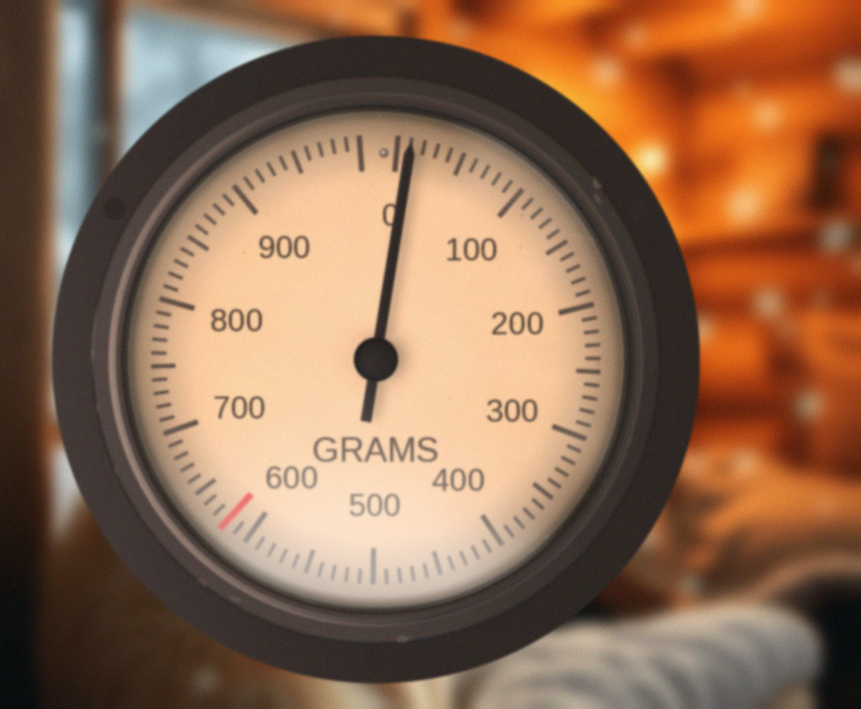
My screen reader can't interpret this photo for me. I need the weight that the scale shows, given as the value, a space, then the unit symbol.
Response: 10 g
